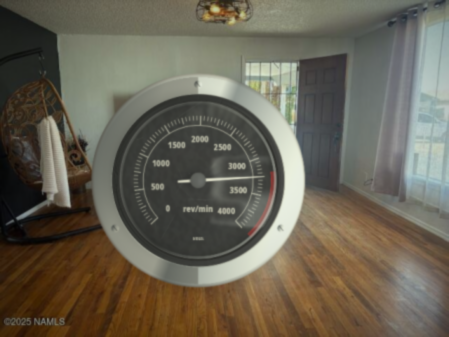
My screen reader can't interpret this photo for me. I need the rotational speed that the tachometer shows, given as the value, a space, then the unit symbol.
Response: 3250 rpm
